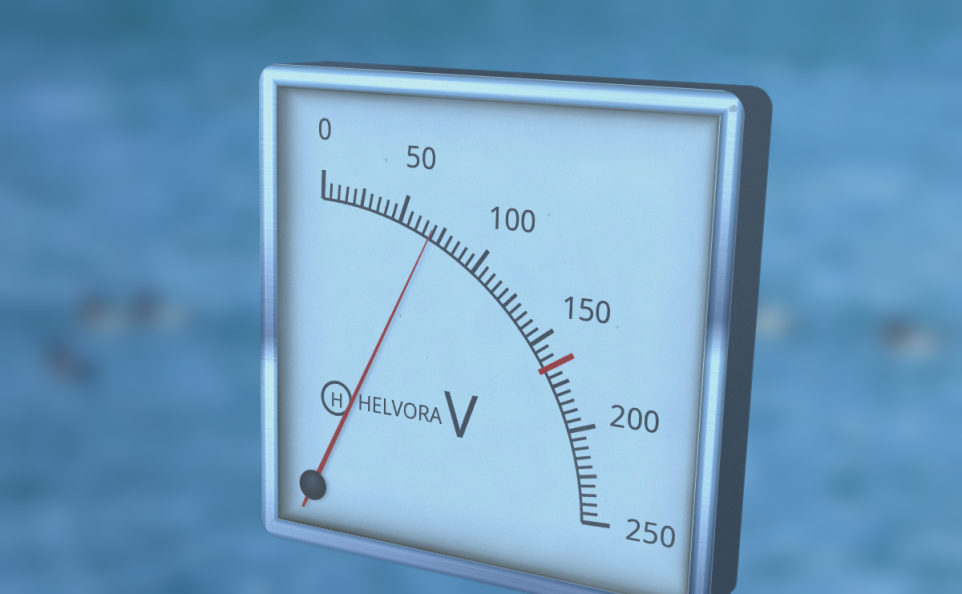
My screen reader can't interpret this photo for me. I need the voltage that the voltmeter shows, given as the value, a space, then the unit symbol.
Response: 70 V
